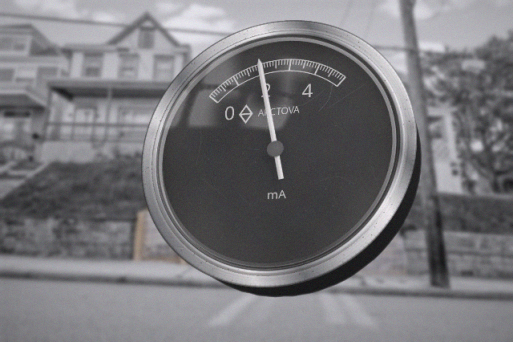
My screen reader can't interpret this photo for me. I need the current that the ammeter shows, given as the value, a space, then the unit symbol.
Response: 2 mA
